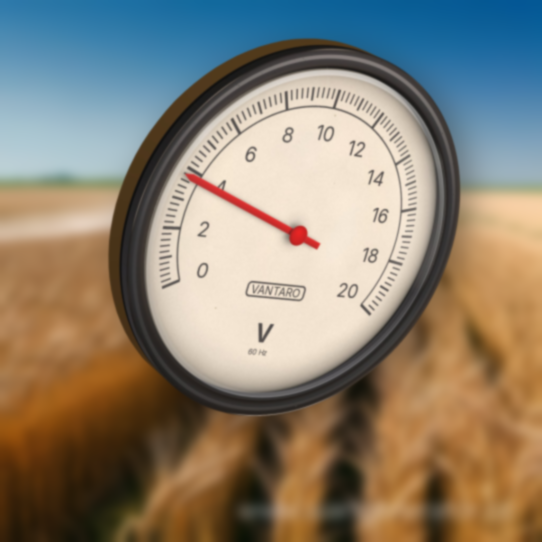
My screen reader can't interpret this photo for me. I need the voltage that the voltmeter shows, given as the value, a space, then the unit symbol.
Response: 3.8 V
